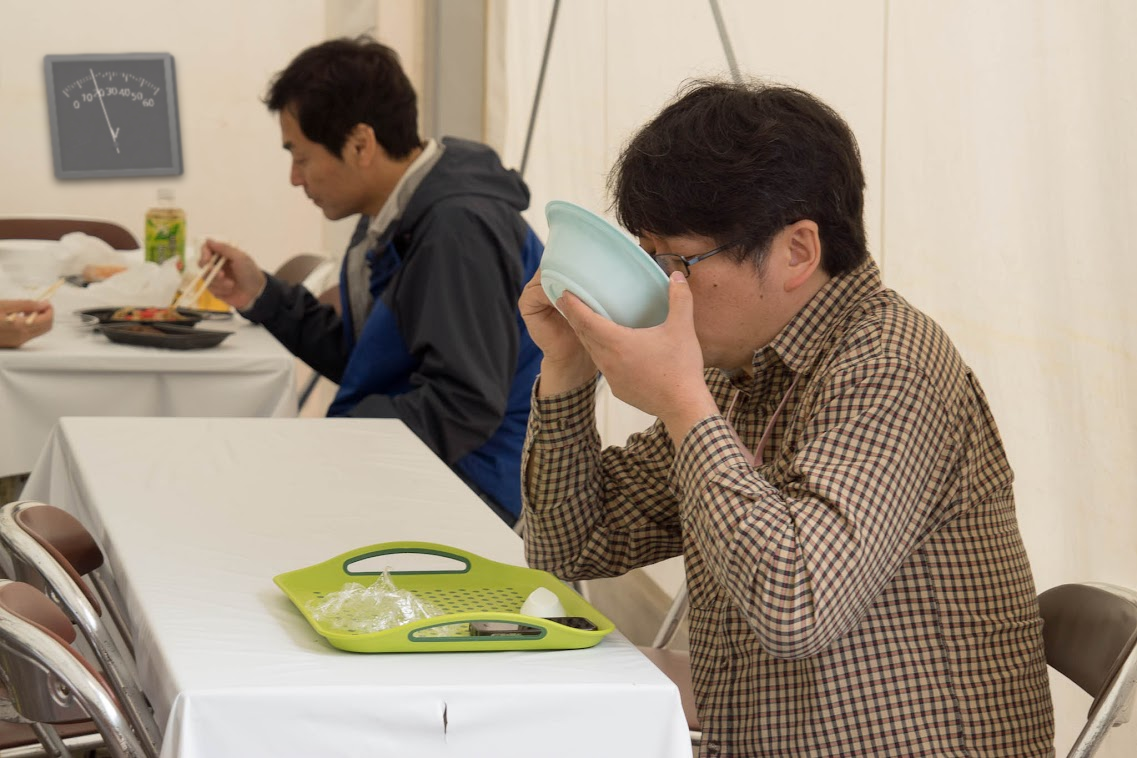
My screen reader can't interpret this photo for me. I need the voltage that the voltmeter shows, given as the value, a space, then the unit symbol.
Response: 20 V
